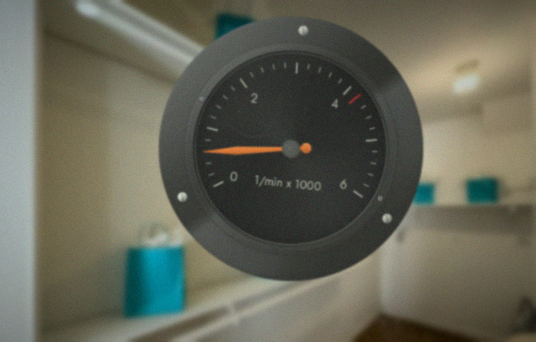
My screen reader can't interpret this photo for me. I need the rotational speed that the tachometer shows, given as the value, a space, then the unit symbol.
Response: 600 rpm
